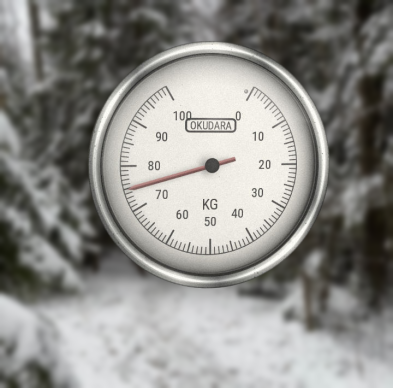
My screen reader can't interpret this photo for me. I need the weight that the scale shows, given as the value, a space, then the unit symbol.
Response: 75 kg
